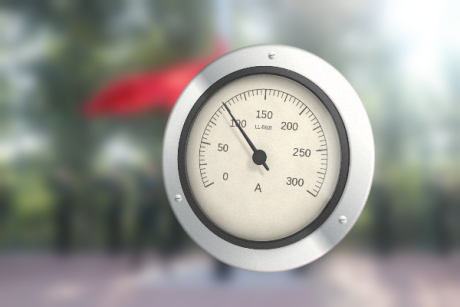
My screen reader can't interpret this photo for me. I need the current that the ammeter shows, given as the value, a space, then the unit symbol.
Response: 100 A
